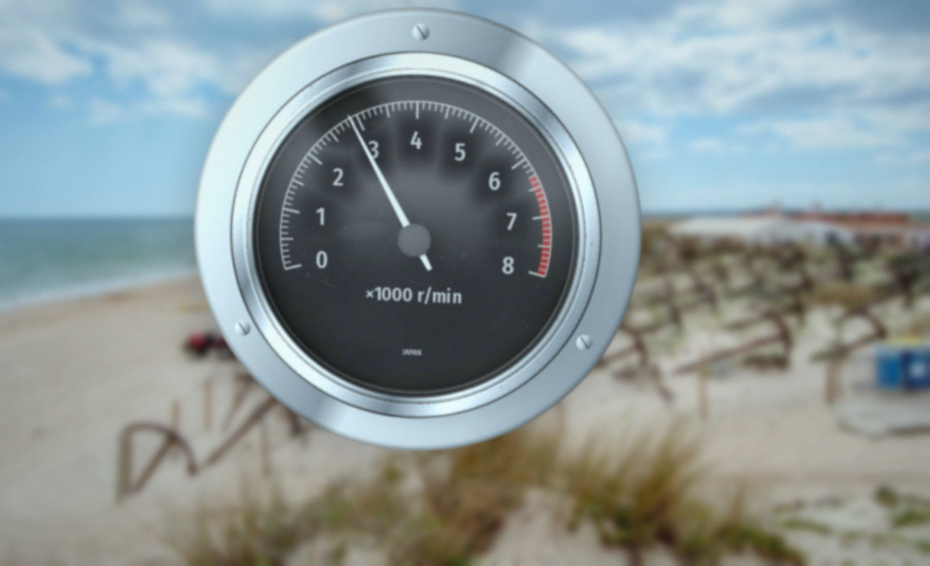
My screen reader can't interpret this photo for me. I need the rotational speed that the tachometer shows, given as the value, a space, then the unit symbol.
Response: 2900 rpm
